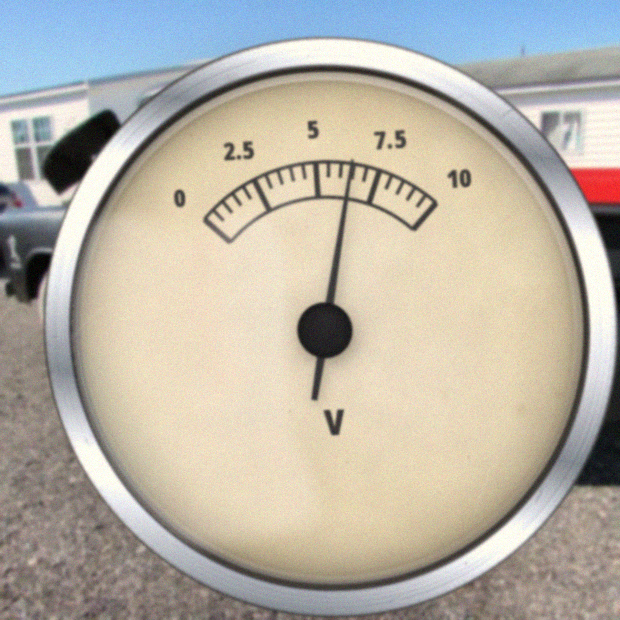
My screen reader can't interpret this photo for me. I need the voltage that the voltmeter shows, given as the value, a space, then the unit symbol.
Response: 6.5 V
